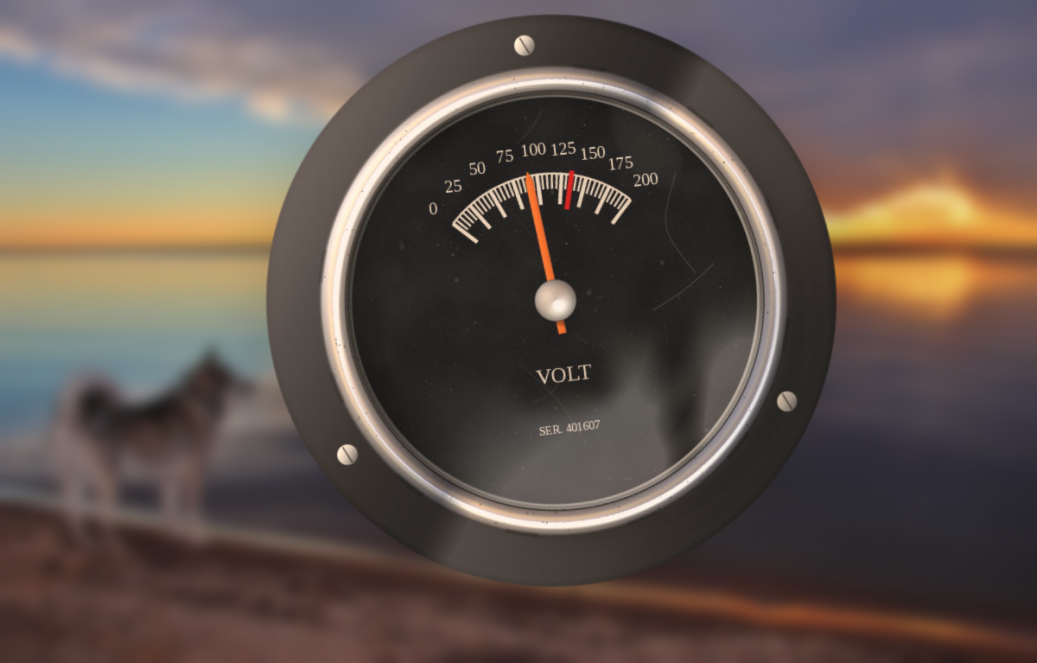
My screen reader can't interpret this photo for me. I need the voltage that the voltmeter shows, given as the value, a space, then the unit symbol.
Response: 90 V
